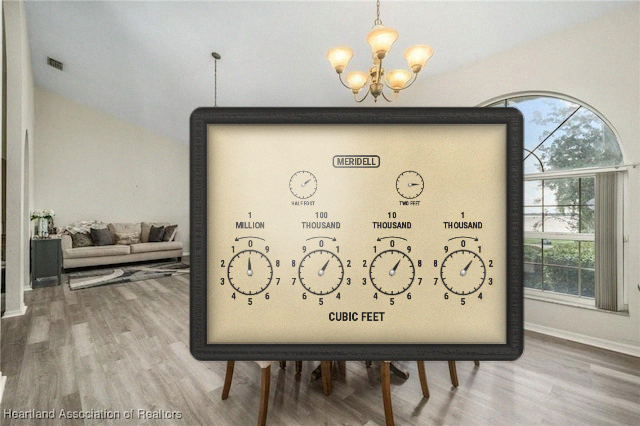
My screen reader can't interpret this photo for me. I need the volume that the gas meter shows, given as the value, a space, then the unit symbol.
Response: 9100 ft³
